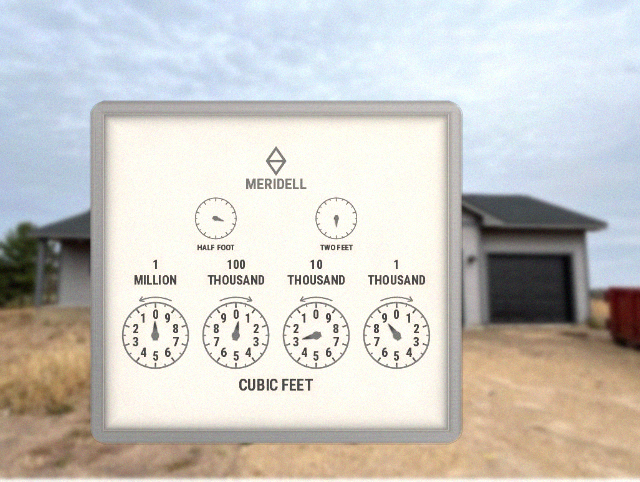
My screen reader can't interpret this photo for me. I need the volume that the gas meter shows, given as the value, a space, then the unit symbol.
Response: 2900 ft³
